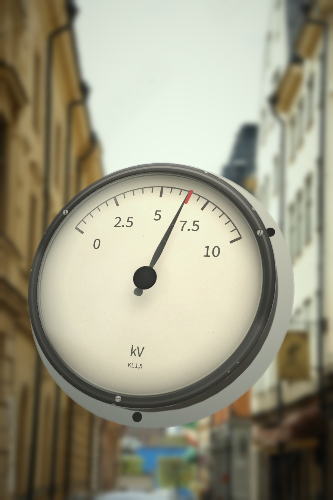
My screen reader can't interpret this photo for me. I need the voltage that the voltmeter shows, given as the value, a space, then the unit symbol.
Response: 6.5 kV
